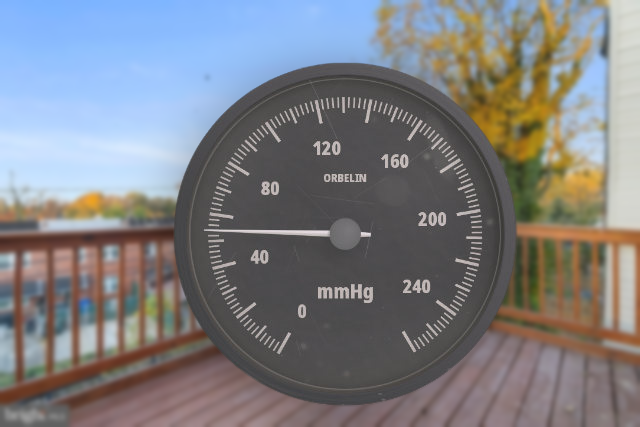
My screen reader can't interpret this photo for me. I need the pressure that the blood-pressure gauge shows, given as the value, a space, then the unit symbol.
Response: 54 mmHg
